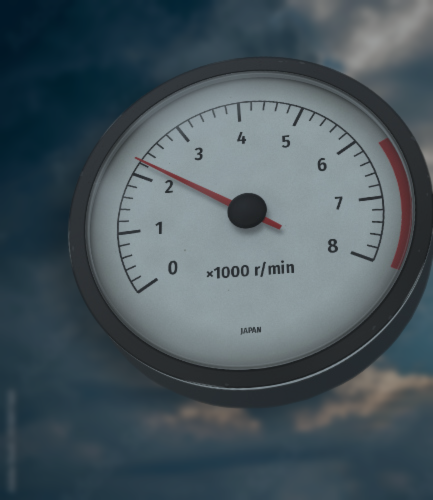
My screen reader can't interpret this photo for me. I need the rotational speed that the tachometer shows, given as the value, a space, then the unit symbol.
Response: 2200 rpm
